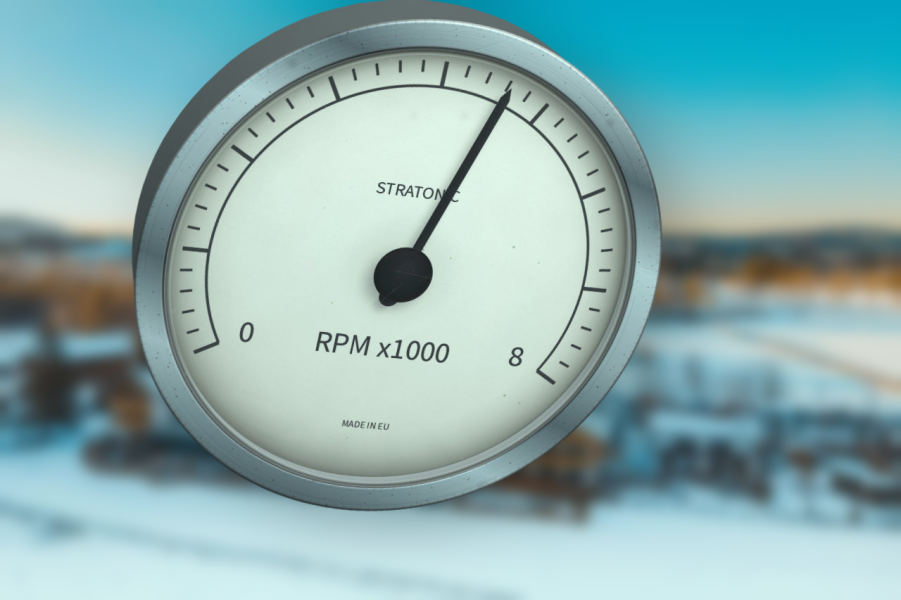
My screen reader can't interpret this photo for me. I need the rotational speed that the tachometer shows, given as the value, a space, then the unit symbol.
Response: 4600 rpm
